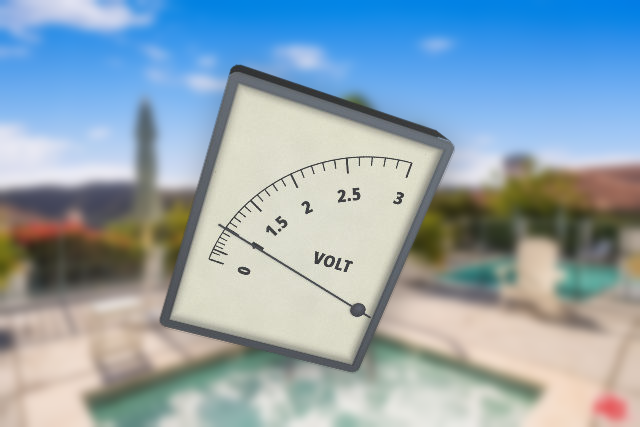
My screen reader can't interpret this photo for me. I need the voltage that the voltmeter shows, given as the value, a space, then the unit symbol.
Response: 1 V
